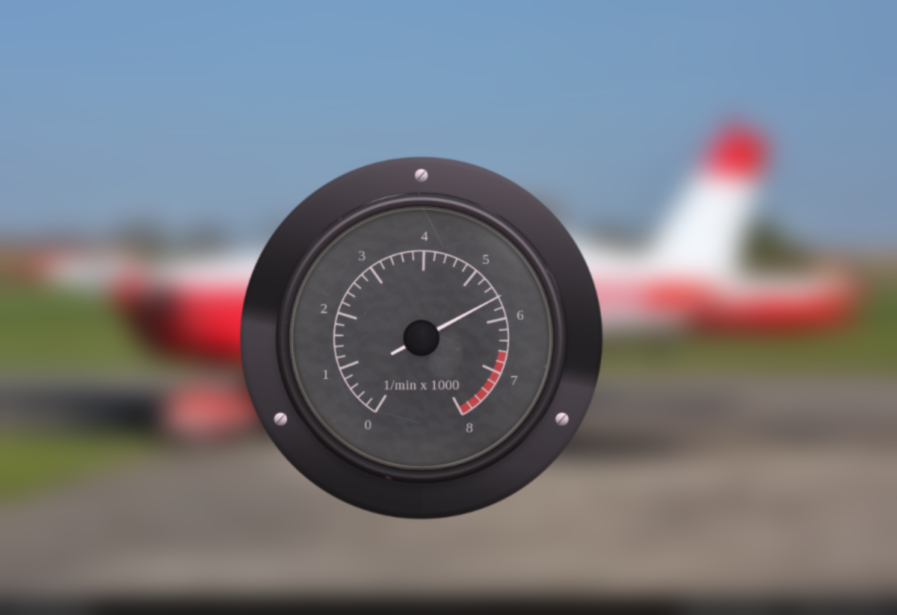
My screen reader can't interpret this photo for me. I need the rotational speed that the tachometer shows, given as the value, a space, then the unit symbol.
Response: 5600 rpm
